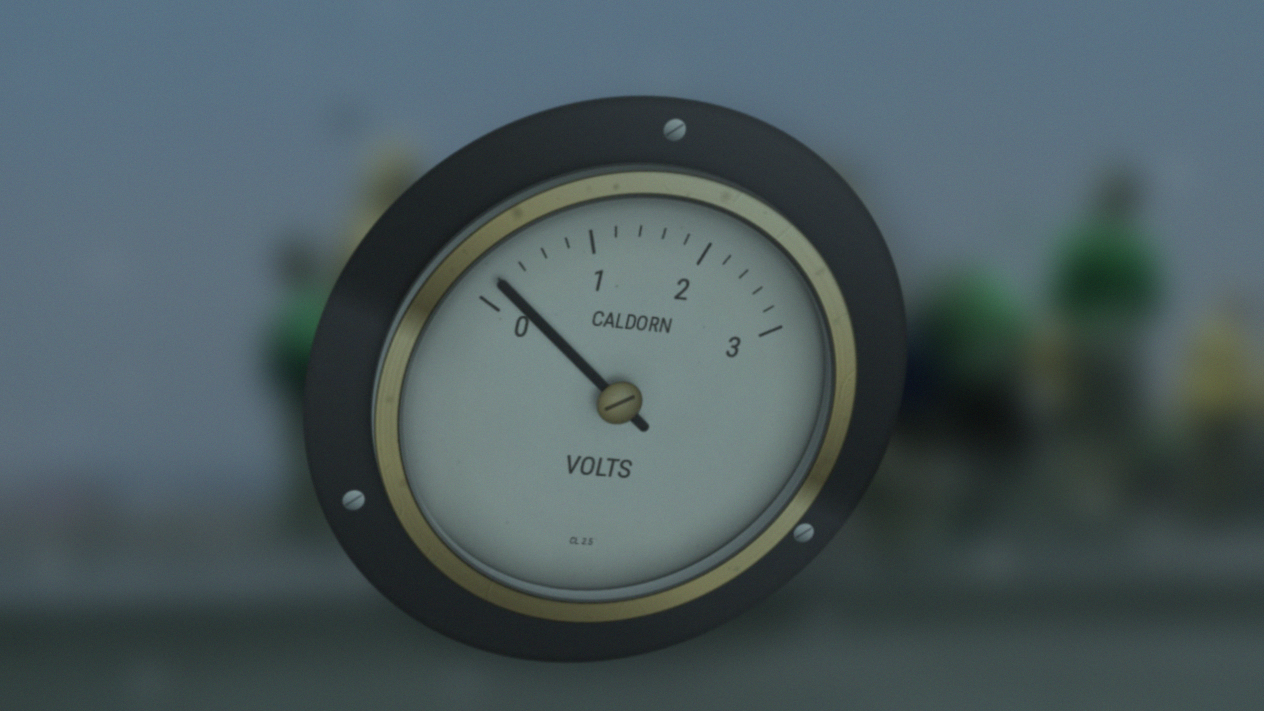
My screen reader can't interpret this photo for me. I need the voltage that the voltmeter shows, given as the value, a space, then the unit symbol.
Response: 0.2 V
